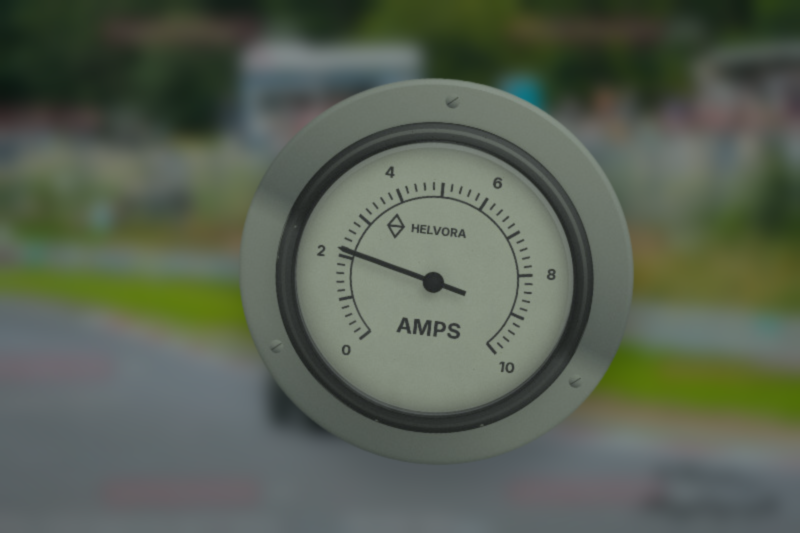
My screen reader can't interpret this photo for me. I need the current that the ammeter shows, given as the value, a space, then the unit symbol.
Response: 2.2 A
